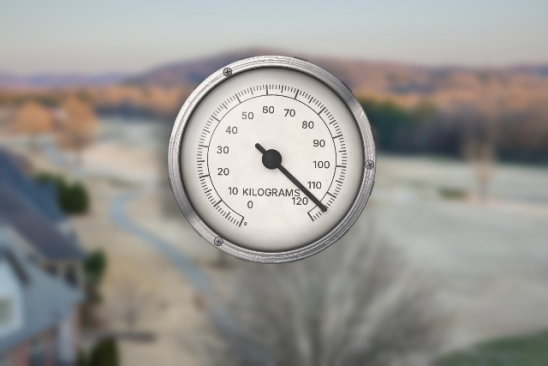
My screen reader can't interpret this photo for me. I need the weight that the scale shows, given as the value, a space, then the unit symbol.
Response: 115 kg
